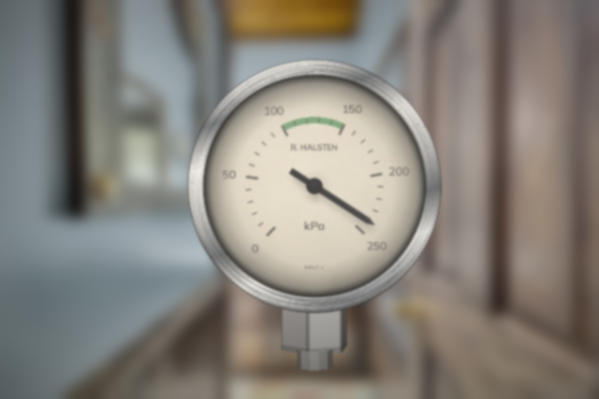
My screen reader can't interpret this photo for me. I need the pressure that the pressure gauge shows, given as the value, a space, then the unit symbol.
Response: 240 kPa
